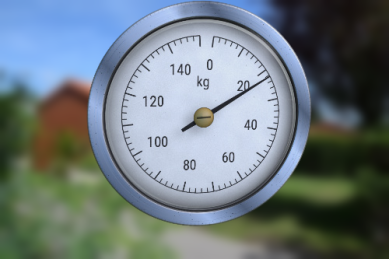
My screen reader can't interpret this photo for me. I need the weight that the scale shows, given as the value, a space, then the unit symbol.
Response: 22 kg
